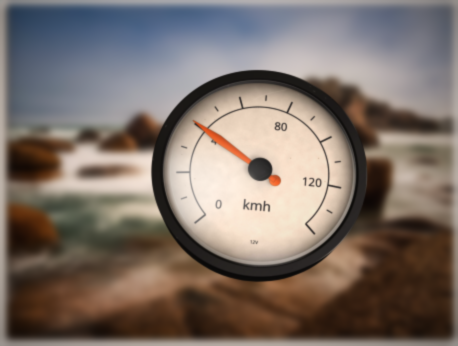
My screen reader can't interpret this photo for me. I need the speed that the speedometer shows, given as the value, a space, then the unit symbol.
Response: 40 km/h
